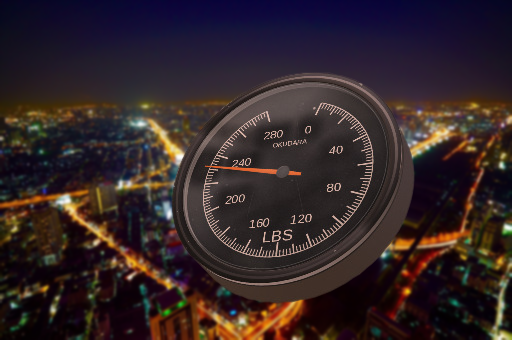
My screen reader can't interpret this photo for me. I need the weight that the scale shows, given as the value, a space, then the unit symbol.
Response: 230 lb
